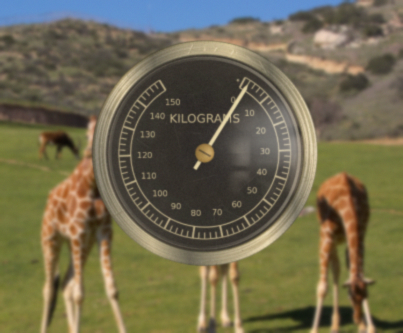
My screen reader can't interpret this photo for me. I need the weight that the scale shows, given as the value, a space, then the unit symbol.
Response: 2 kg
